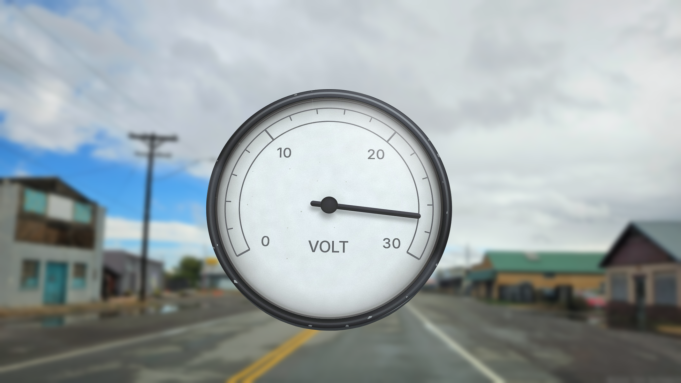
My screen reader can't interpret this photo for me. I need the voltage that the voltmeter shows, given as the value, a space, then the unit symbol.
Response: 27 V
